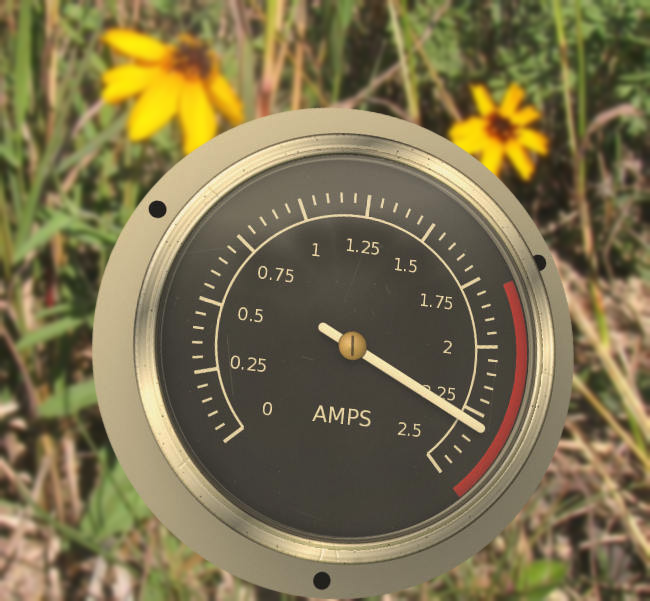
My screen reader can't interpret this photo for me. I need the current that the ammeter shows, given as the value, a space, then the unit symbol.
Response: 2.3 A
